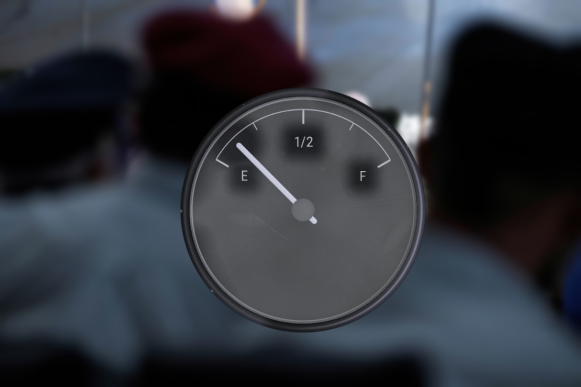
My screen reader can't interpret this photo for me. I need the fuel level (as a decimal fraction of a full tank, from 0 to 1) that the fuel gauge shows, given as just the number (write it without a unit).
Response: 0.125
